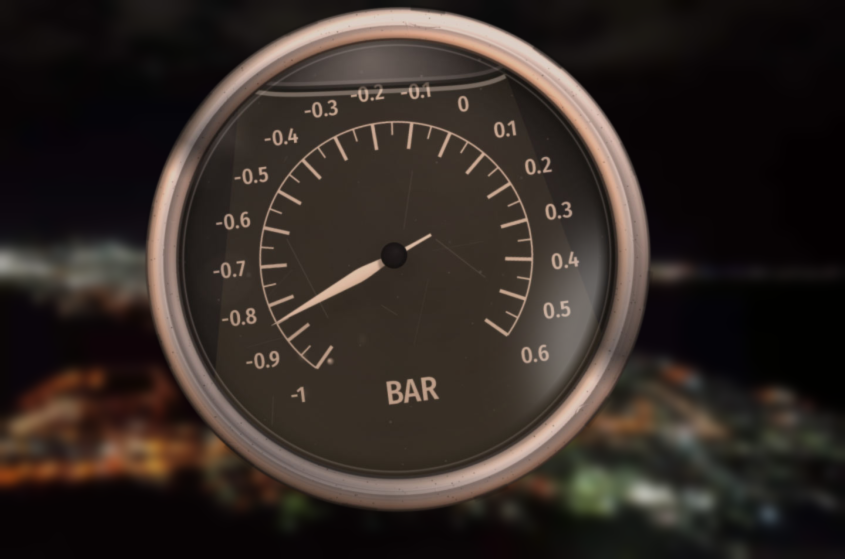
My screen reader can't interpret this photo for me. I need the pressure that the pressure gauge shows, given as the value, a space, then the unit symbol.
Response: -0.85 bar
